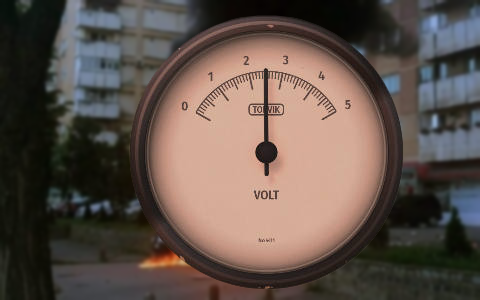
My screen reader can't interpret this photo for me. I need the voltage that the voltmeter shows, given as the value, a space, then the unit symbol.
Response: 2.5 V
